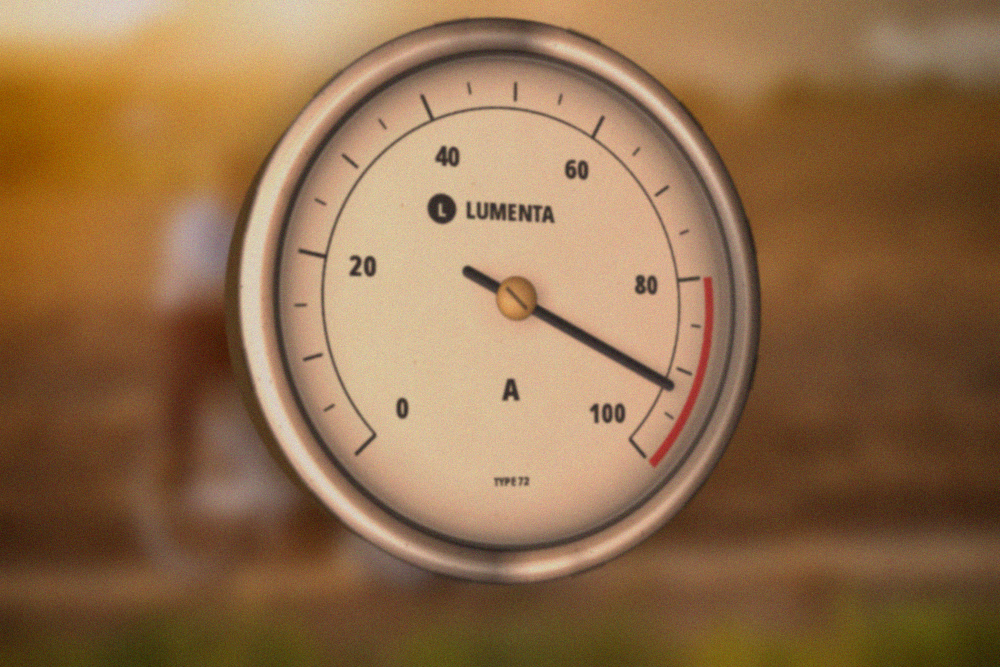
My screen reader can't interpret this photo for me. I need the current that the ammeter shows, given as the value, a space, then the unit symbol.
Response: 92.5 A
